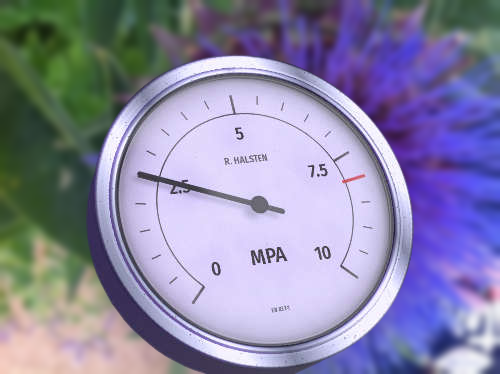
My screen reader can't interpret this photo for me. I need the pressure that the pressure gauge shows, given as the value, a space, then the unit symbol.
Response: 2.5 MPa
